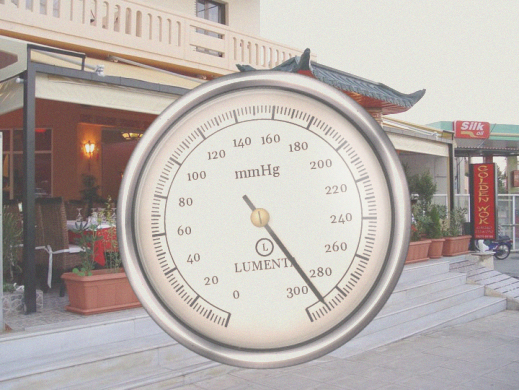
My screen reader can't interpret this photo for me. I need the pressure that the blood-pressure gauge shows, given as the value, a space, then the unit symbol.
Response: 290 mmHg
